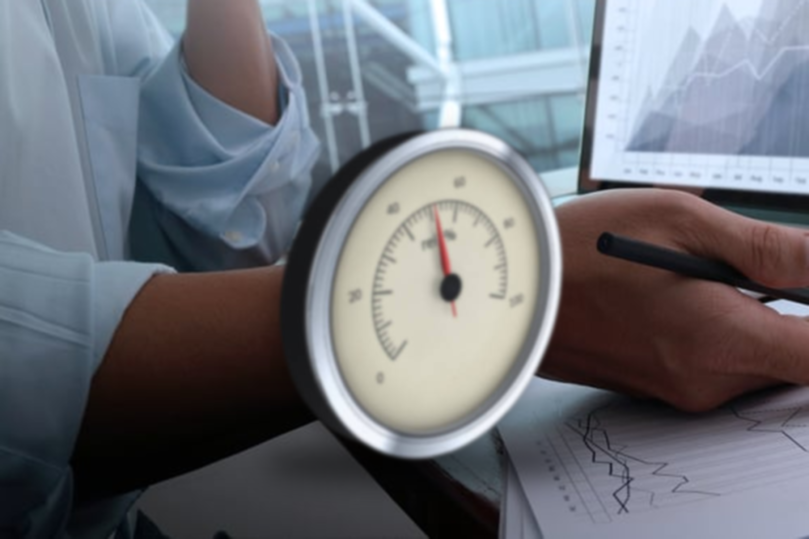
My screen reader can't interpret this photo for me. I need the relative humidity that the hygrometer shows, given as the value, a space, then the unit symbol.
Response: 50 %
